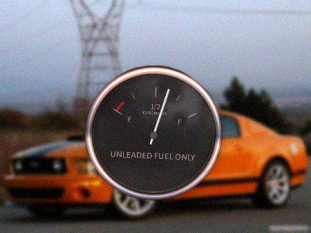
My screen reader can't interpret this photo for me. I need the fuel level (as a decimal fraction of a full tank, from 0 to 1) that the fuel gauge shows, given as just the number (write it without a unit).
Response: 0.625
